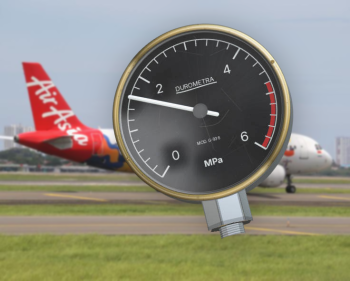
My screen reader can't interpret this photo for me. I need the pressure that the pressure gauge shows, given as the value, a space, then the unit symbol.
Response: 1.6 MPa
